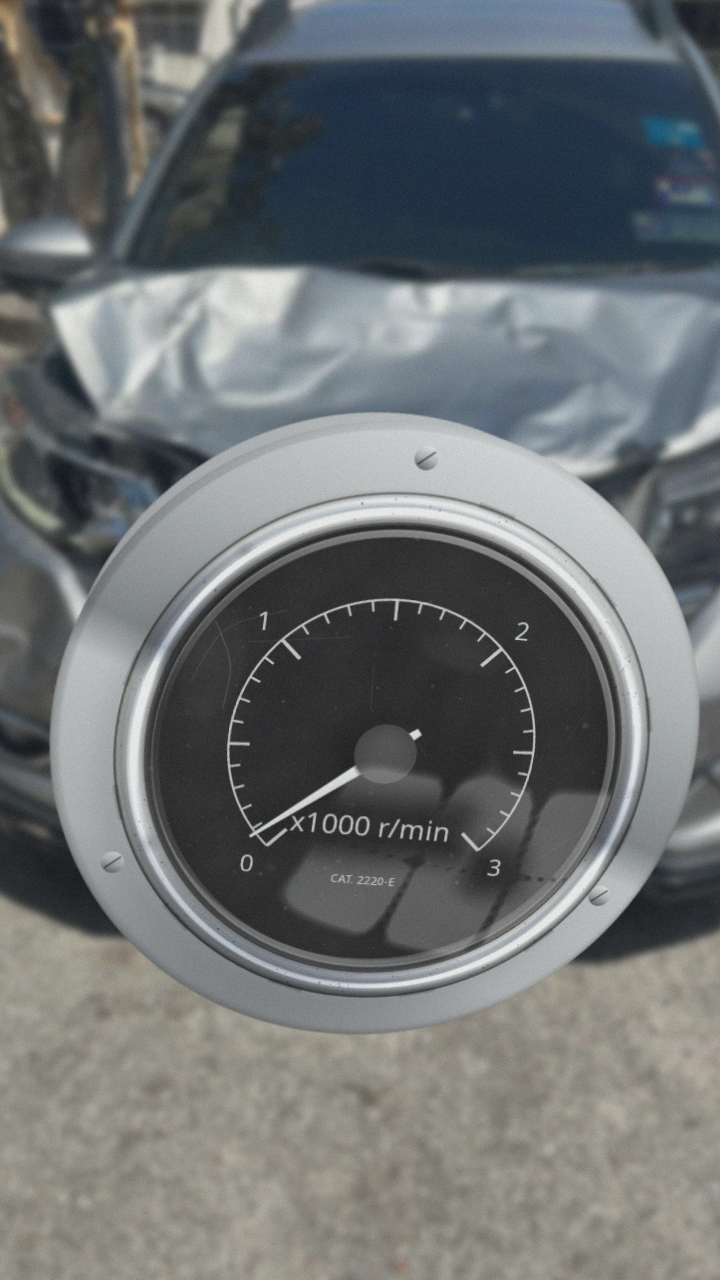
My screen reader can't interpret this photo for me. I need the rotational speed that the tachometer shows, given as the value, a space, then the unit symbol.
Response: 100 rpm
